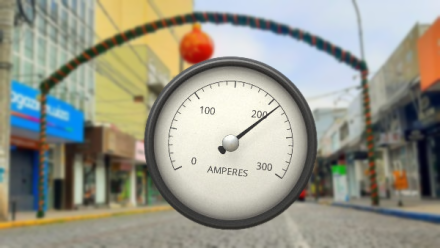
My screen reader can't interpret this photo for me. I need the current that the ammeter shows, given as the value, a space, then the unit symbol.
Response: 210 A
